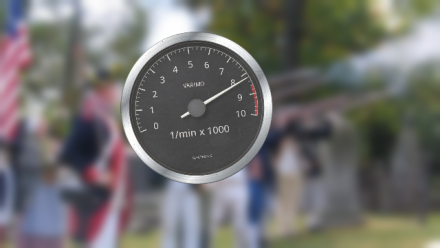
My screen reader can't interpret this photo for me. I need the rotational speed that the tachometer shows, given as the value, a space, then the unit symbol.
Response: 8200 rpm
